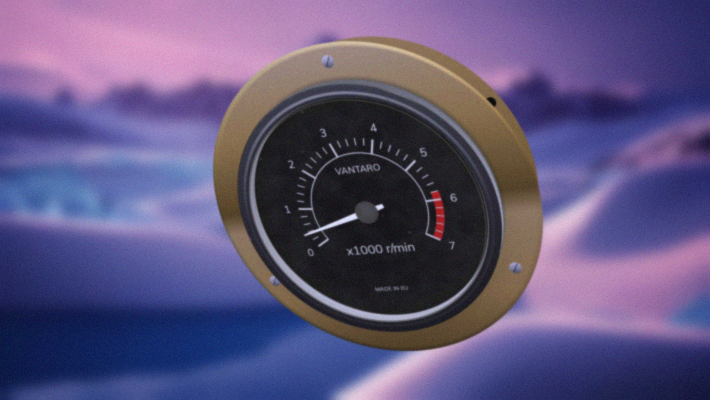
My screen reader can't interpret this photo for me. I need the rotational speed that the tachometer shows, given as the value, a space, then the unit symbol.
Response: 400 rpm
